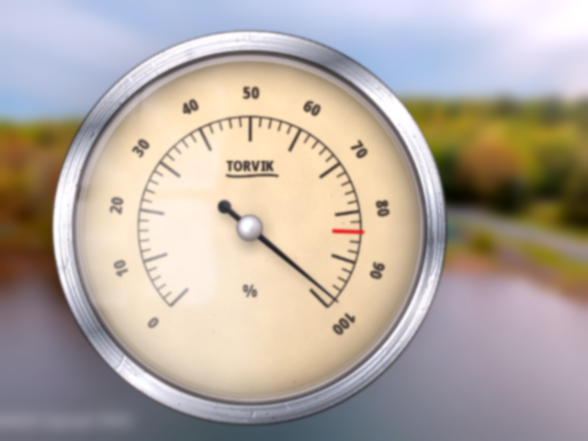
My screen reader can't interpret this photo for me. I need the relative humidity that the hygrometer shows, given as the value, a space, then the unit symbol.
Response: 98 %
